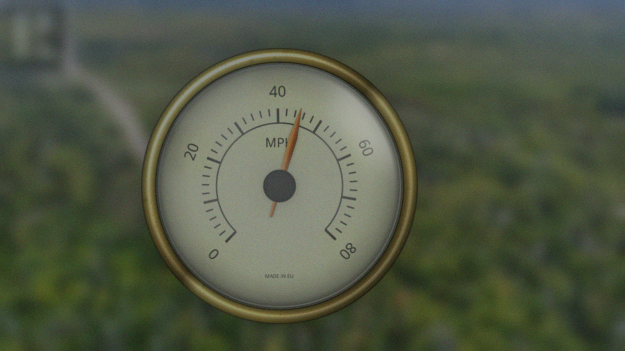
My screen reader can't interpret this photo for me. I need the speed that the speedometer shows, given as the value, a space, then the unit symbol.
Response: 45 mph
